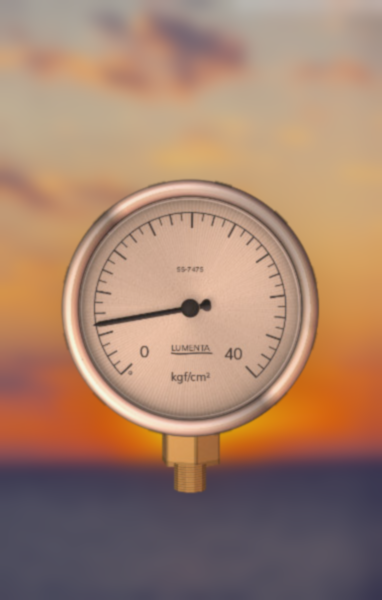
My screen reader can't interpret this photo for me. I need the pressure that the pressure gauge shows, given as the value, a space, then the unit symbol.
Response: 5 kg/cm²
